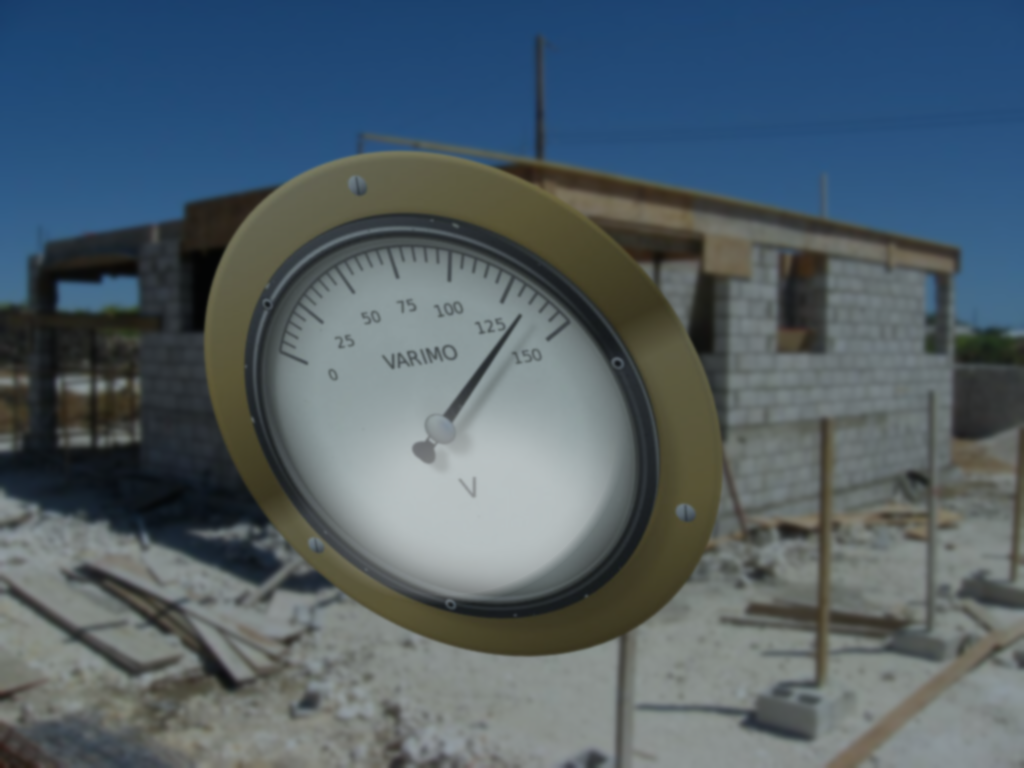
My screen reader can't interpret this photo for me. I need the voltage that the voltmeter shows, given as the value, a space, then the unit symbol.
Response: 135 V
